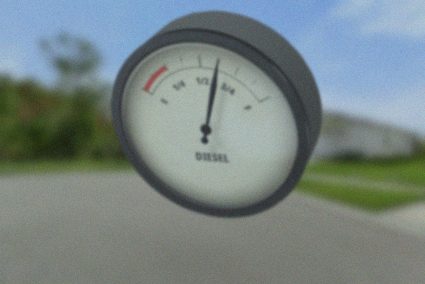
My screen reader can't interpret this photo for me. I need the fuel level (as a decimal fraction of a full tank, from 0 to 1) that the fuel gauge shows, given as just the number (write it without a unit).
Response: 0.625
